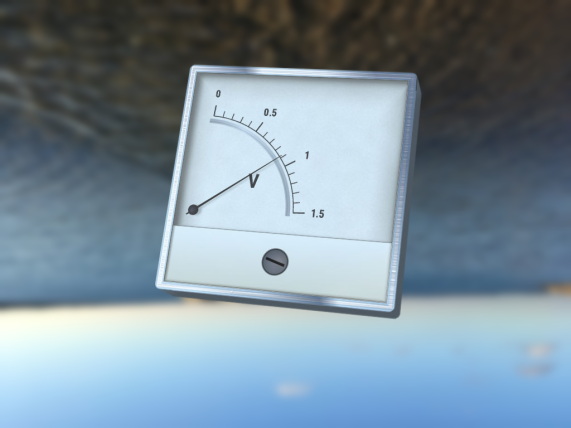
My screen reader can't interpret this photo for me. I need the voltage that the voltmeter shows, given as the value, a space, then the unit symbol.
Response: 0.9 V
